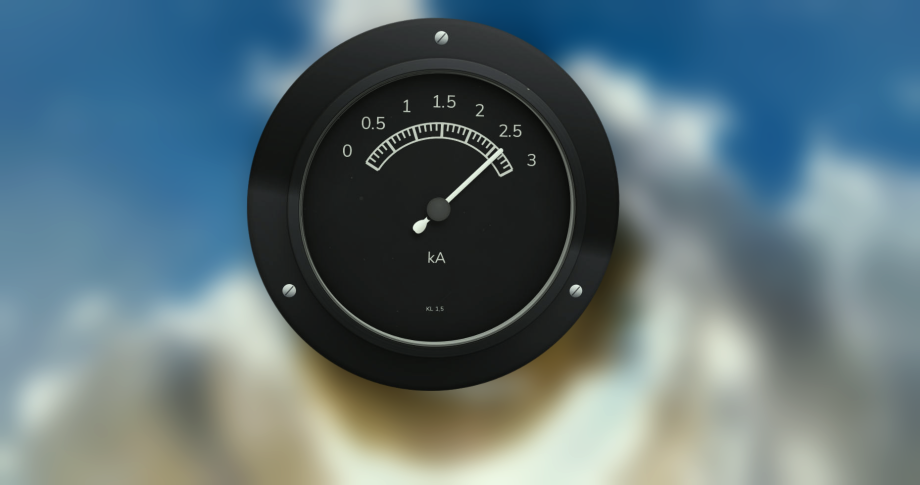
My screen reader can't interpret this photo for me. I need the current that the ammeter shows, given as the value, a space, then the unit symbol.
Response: 2.6 kA
